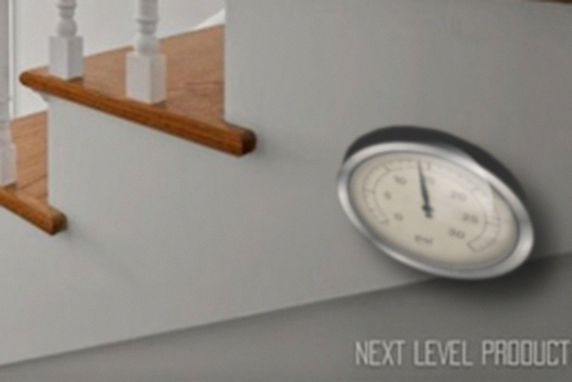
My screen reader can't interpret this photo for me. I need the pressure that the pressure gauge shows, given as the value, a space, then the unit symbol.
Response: 14 psi
